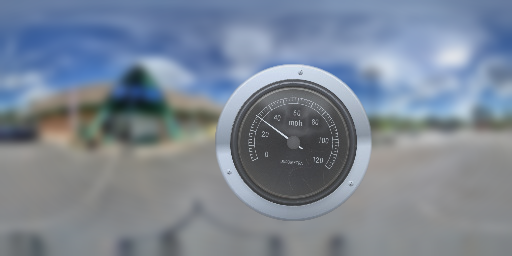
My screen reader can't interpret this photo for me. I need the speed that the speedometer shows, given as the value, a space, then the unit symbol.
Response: 30 mph
